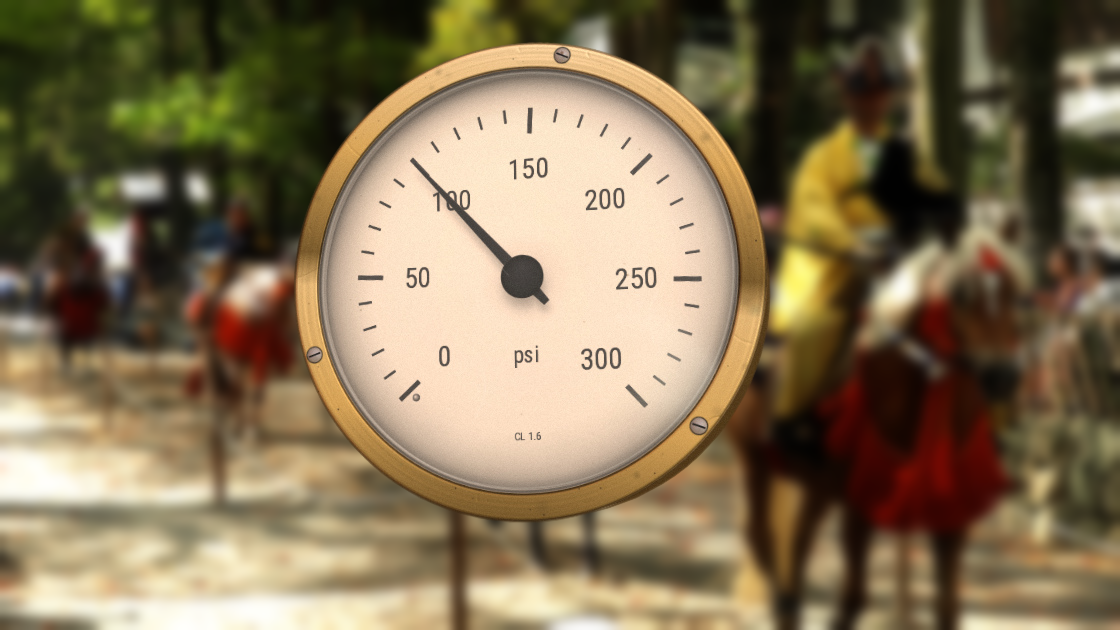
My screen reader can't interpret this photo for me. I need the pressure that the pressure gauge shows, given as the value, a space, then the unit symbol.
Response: 100 psi
